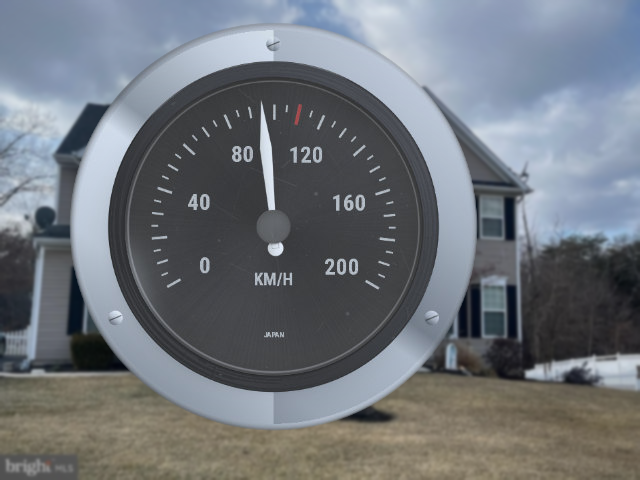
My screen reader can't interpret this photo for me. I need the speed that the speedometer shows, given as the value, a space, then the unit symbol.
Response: 95 km/h
